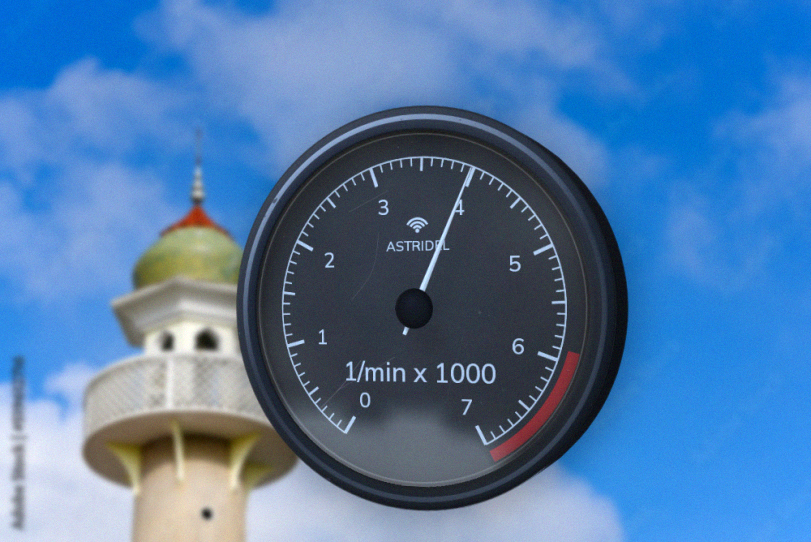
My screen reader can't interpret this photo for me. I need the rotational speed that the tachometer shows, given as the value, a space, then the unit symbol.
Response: 4000 rpm
